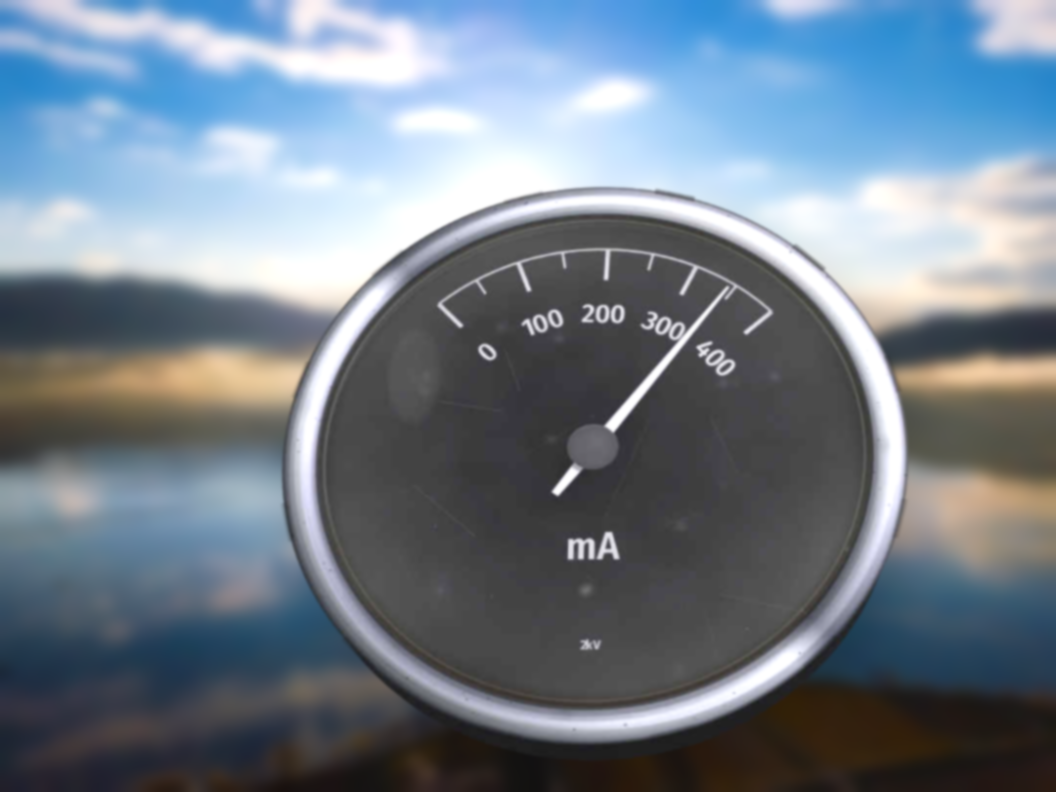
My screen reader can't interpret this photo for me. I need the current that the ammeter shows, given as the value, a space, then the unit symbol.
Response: 350 mA
